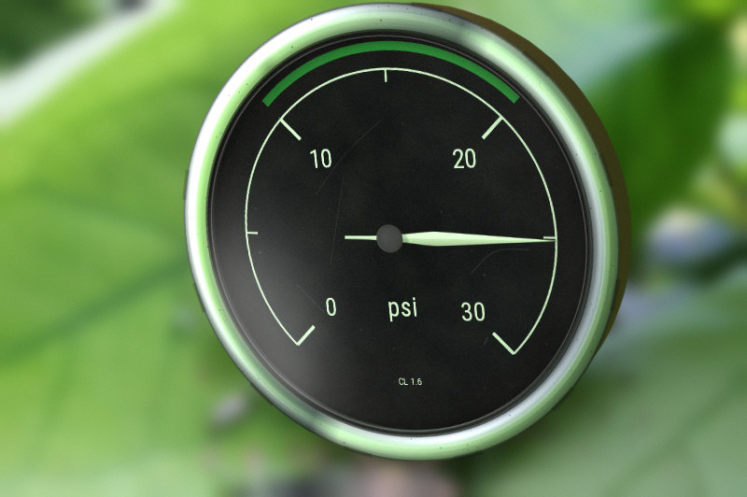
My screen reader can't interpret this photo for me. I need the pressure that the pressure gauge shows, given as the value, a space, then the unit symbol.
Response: 25 psi
